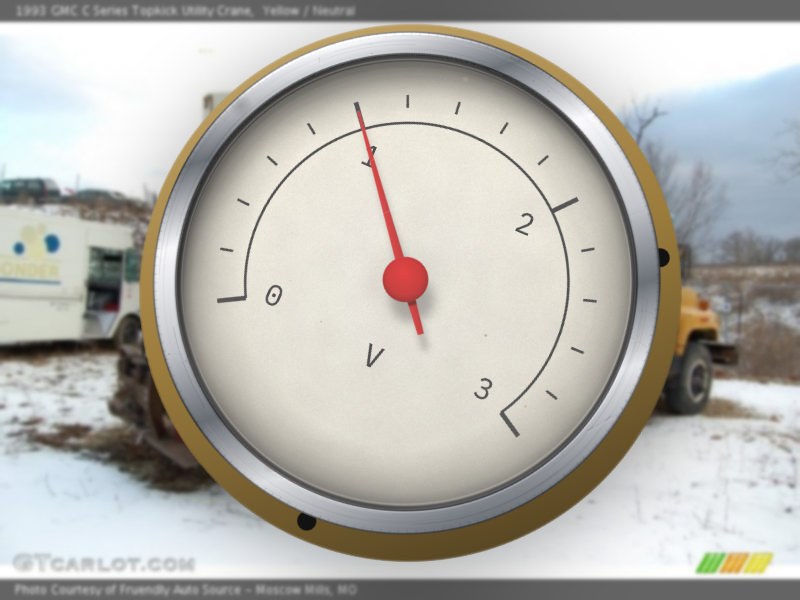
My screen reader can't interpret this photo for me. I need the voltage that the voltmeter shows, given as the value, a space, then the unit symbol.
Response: 1 V
